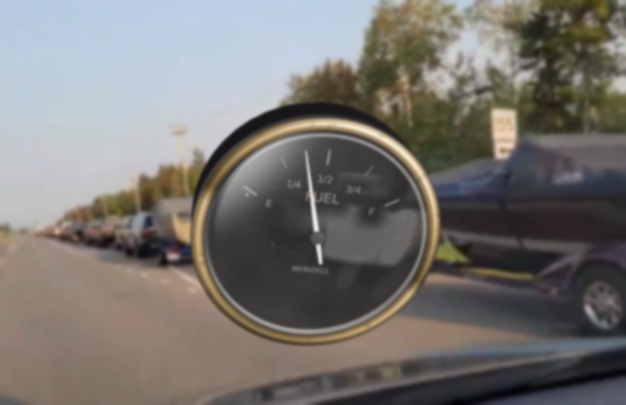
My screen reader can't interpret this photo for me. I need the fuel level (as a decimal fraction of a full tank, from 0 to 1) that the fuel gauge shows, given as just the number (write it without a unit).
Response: 0.375
